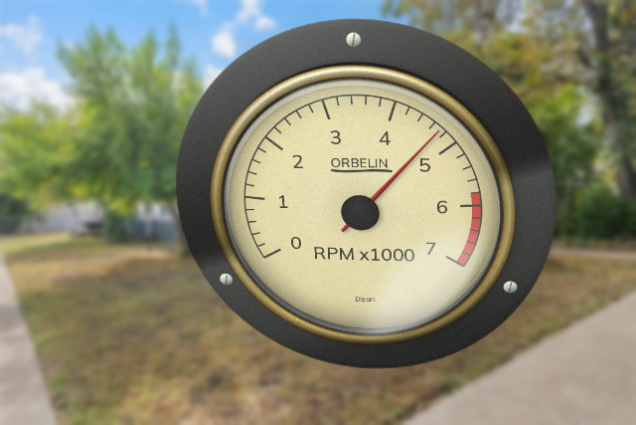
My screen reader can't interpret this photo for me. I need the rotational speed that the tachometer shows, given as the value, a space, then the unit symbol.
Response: 4700 rpm
